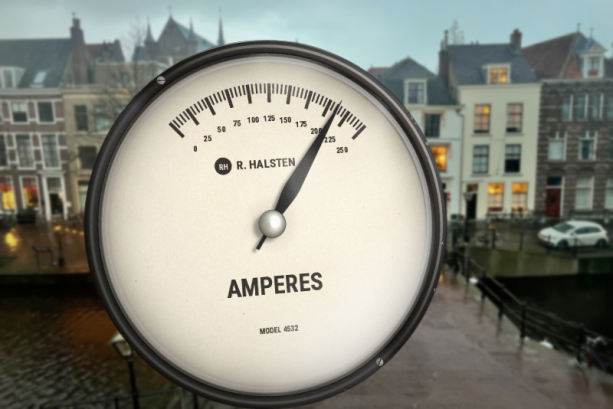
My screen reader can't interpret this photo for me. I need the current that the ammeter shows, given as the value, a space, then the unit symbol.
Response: 210 A
